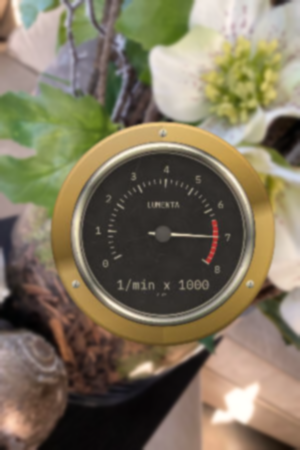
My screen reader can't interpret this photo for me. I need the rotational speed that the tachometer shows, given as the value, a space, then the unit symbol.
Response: 7000 rpm
